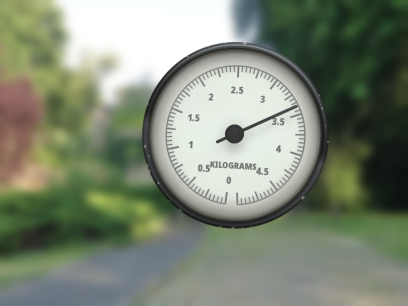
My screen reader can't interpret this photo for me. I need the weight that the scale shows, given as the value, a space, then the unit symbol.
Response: 3.4 kg
